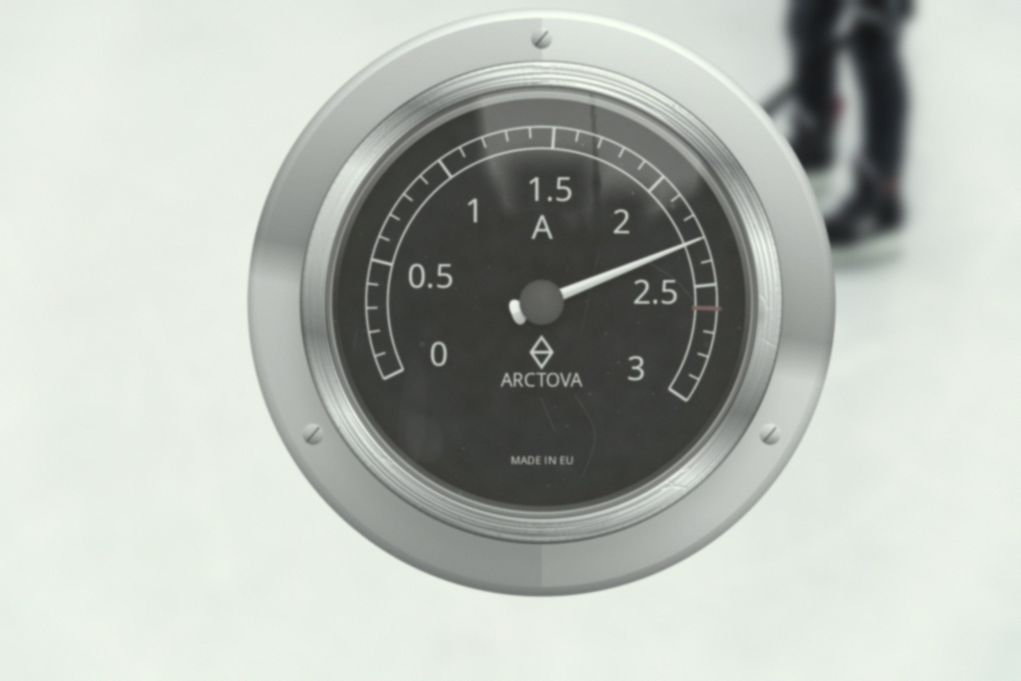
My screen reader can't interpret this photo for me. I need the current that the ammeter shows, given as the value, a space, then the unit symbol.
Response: 2.3 A
